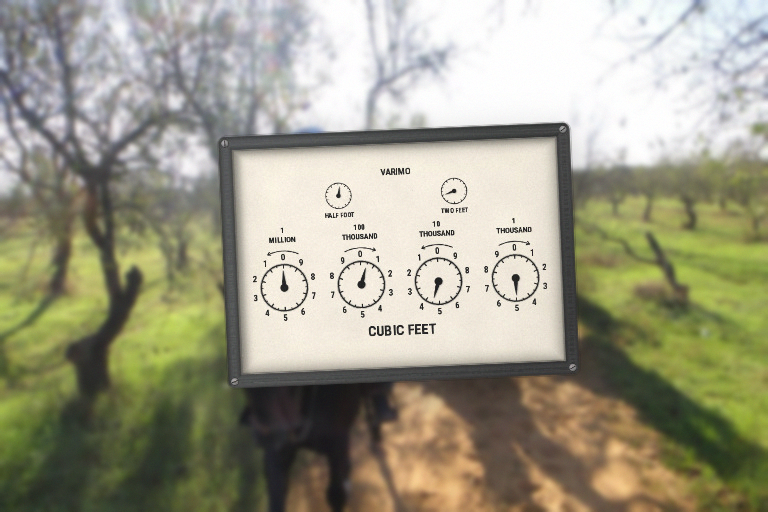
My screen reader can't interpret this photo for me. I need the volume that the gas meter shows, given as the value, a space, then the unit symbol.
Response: 4500 ft³
